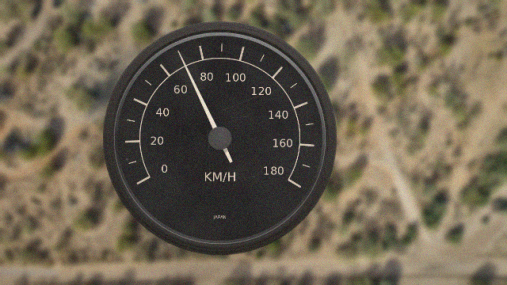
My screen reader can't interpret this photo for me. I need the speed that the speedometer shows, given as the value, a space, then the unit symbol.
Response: 70 km/h
